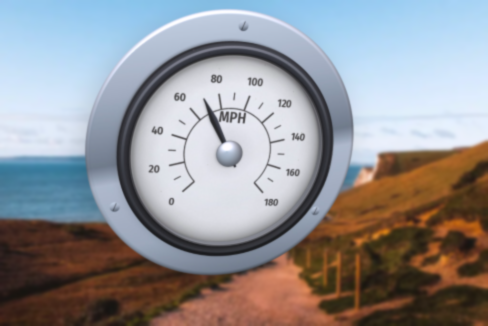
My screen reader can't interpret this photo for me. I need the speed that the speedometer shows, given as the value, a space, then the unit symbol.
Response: 70 mph
